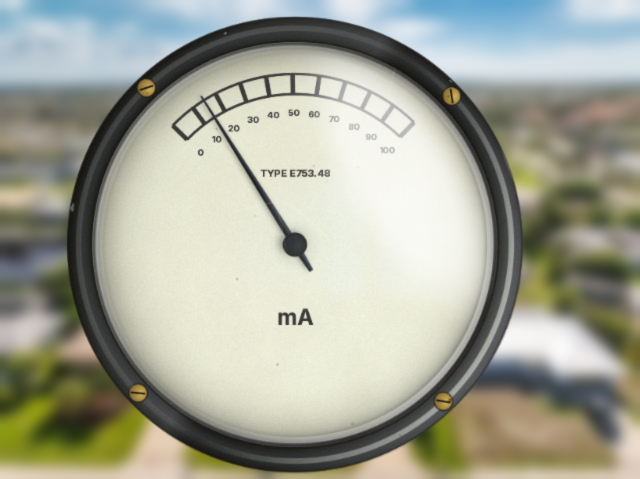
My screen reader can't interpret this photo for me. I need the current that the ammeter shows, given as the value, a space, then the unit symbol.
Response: 15 mA
